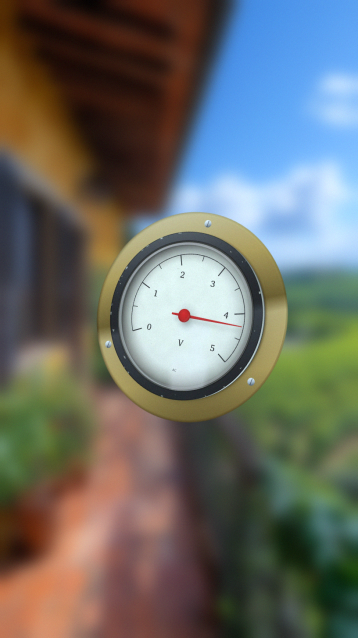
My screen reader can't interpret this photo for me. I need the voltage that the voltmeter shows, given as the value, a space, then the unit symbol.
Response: 4.25 V
